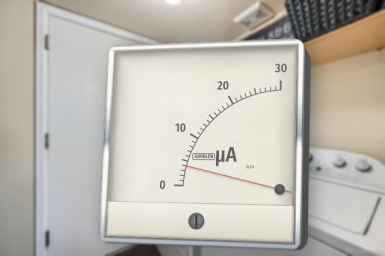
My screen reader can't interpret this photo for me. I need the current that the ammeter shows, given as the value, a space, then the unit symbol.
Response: 4 µA
